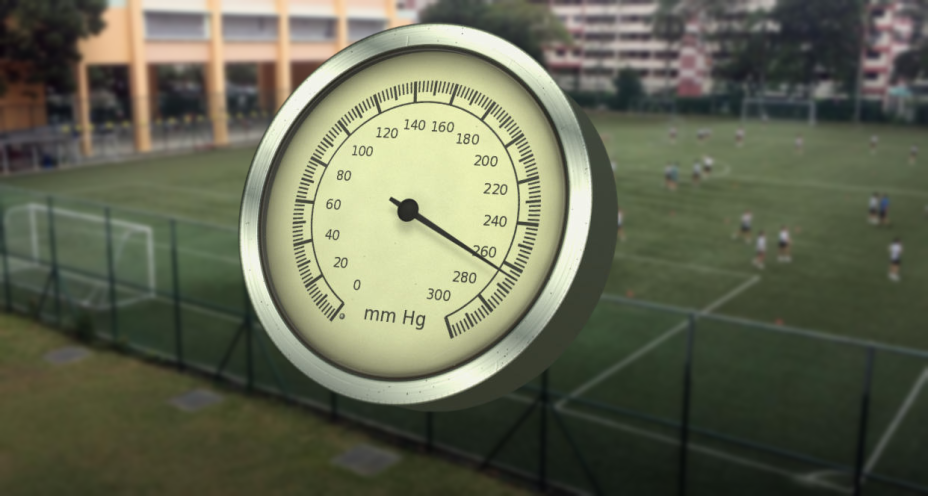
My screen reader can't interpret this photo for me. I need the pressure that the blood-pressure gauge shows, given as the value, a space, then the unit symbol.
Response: 264 mmHg
